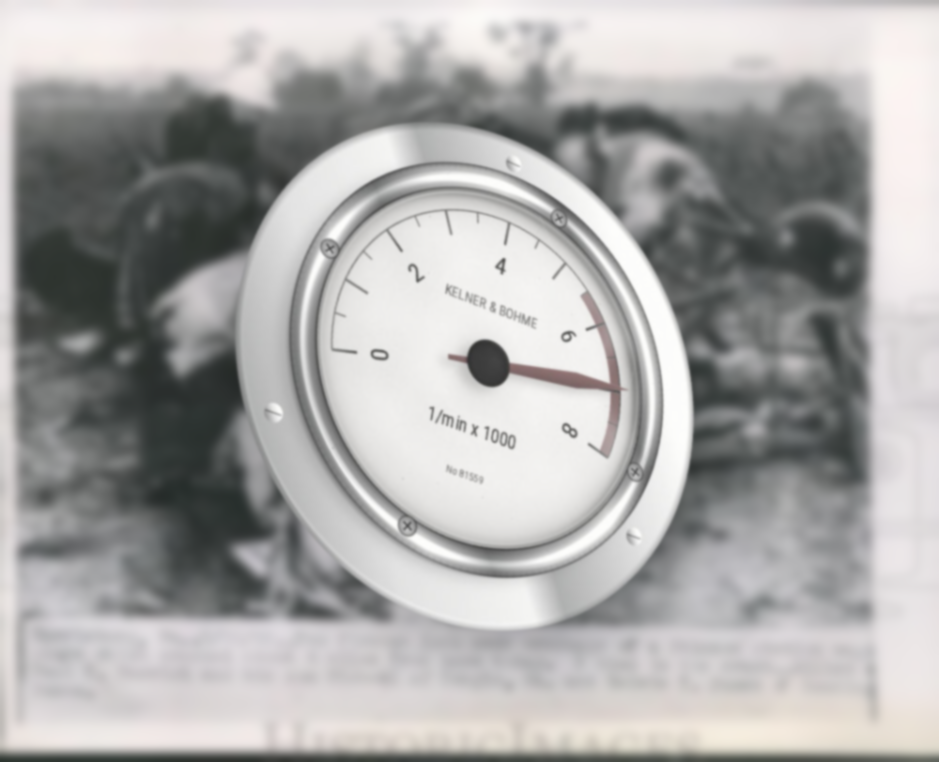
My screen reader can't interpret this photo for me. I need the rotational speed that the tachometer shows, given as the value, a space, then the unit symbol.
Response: 7000 rpm
